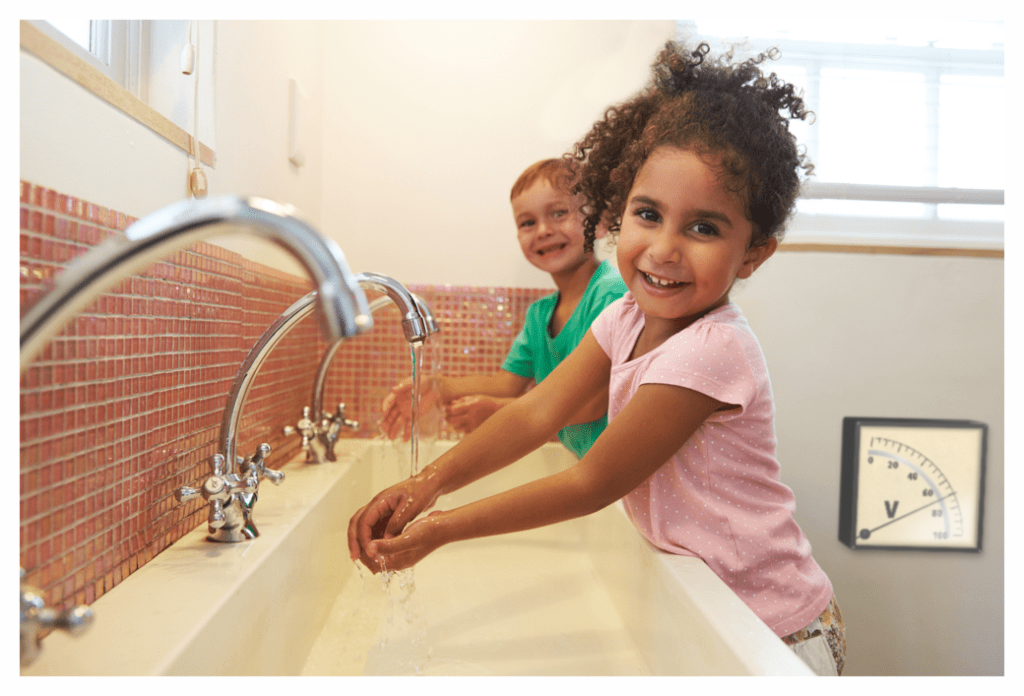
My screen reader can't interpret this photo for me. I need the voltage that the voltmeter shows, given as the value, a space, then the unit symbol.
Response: 70 V
